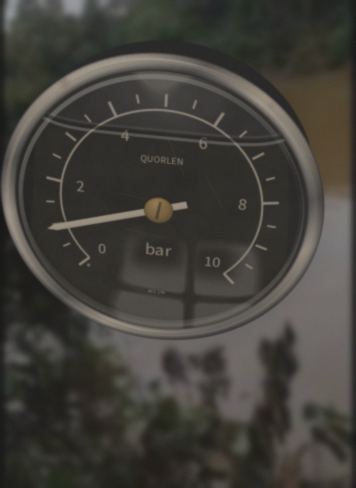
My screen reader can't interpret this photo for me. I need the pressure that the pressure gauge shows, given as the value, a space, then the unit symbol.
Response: 1 bar
